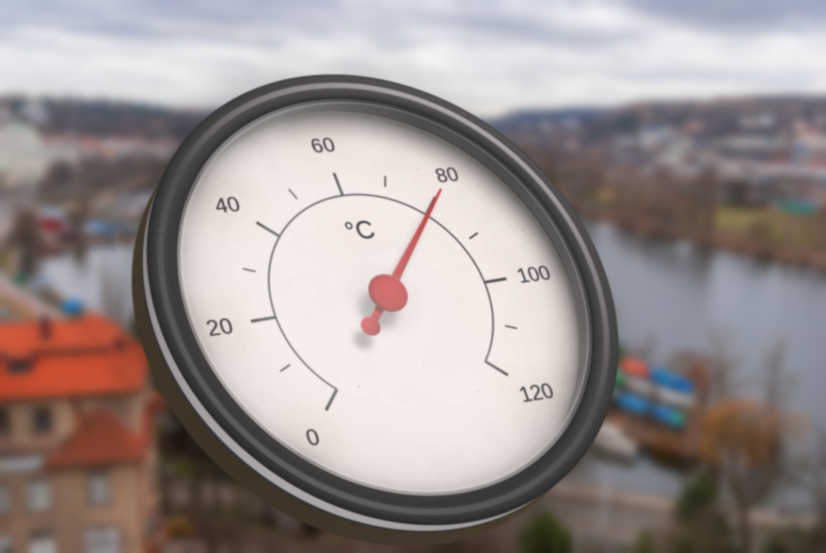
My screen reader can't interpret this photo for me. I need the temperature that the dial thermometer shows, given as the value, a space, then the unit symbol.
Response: 80 °C
